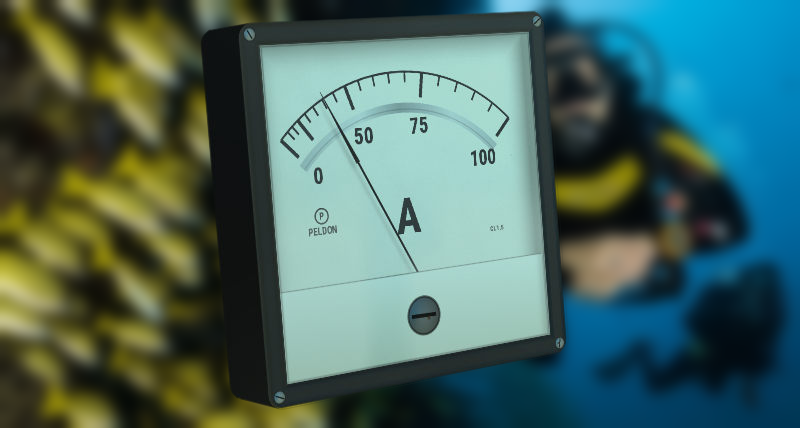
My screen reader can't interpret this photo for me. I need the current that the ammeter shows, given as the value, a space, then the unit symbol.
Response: 40 A
